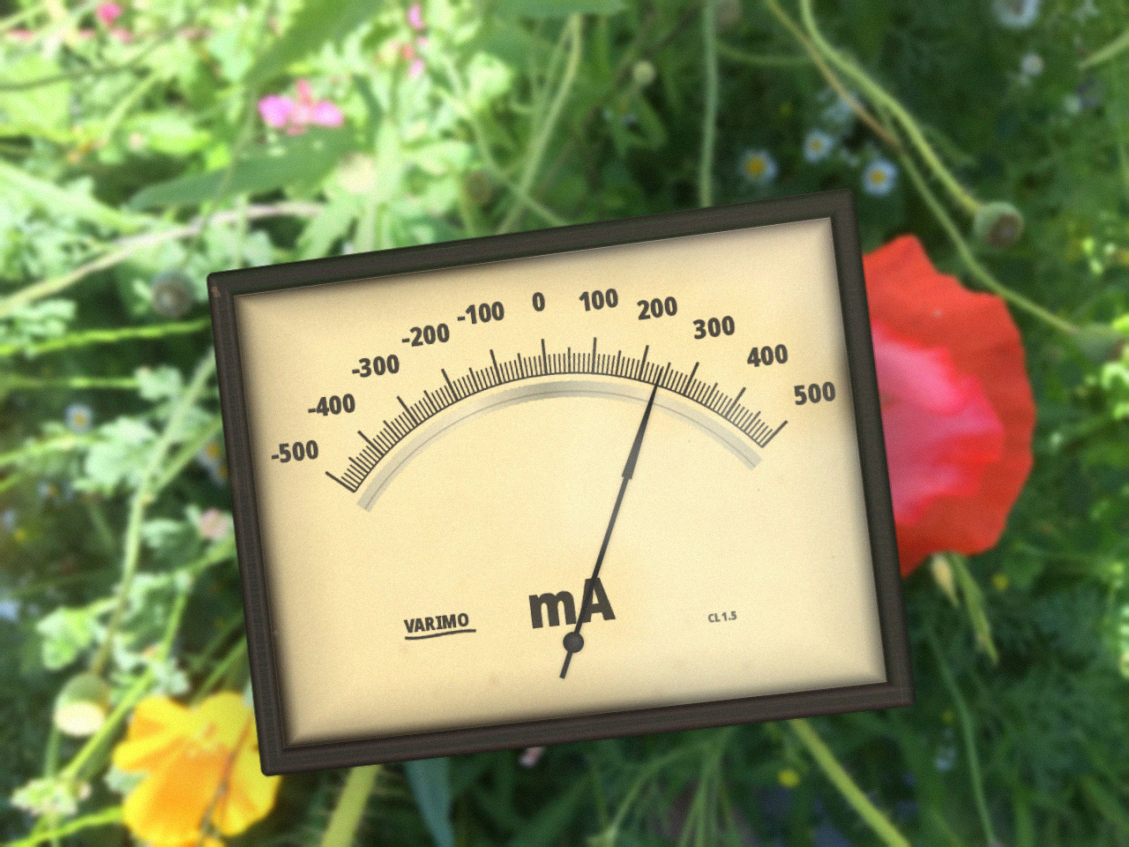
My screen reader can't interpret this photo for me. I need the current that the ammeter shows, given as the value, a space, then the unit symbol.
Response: 240 mA
